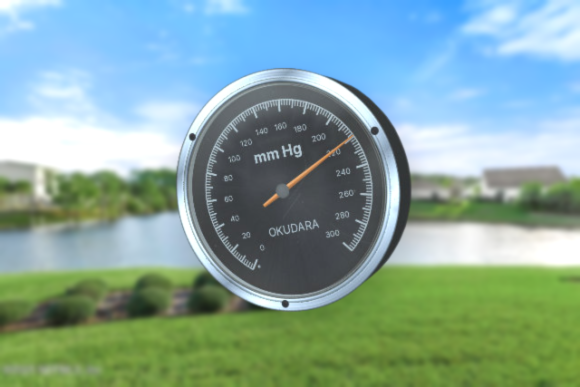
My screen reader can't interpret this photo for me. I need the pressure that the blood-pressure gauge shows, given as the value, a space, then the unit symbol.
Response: 220 mmHg
